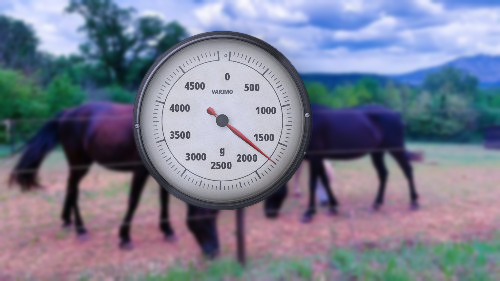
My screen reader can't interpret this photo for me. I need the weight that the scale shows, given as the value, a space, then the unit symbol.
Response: 1750 g
